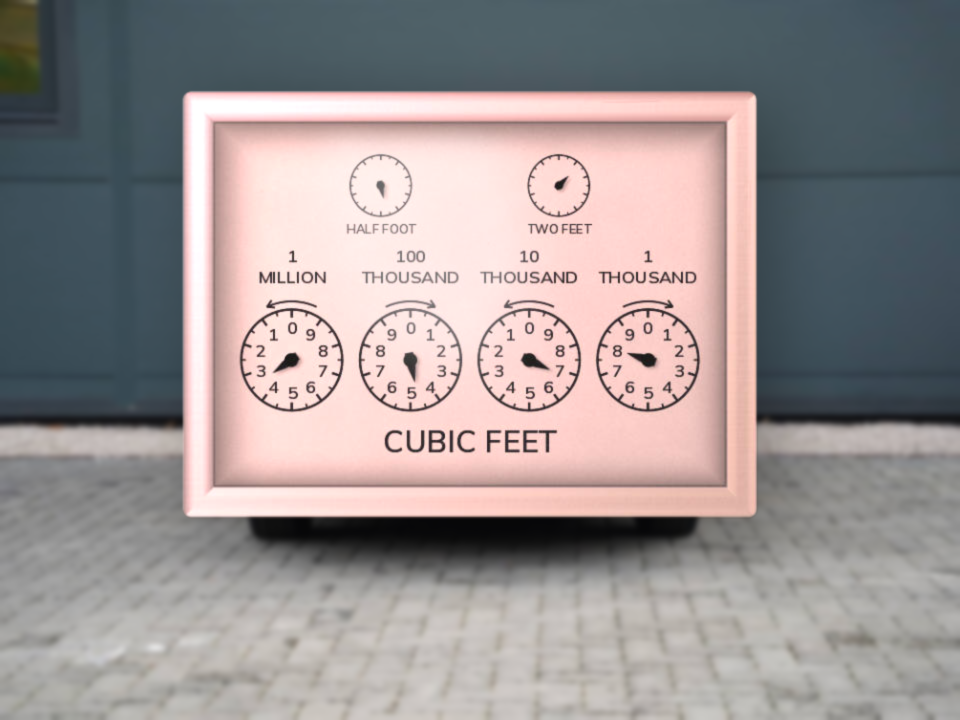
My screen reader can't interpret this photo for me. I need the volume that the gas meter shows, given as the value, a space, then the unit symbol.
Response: 346800 ft³
